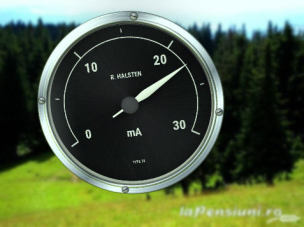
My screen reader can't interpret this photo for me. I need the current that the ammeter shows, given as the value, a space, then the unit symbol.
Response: 22.5 mA
